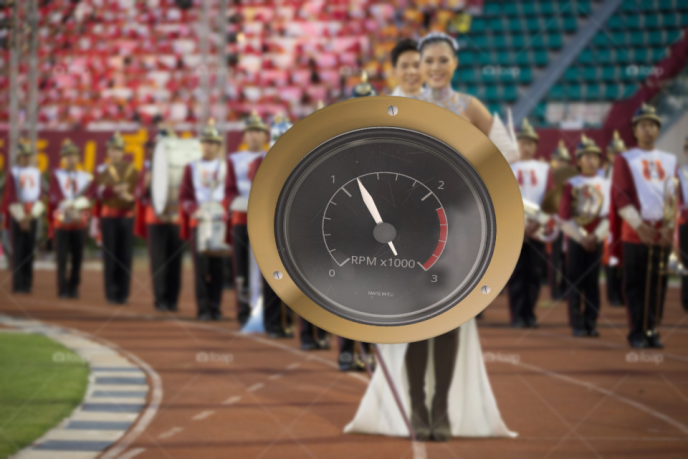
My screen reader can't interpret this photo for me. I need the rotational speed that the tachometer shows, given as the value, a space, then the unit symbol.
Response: 1200 rpm
